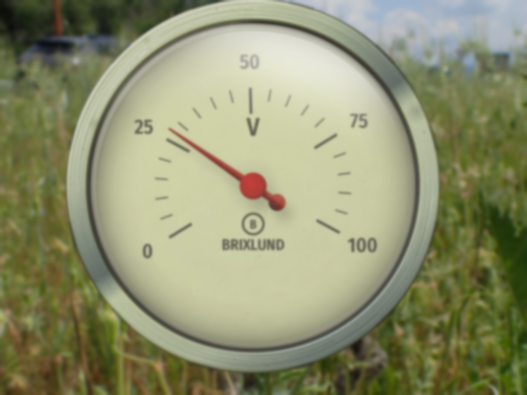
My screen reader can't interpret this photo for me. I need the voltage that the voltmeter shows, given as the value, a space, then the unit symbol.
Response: 27.5 V
